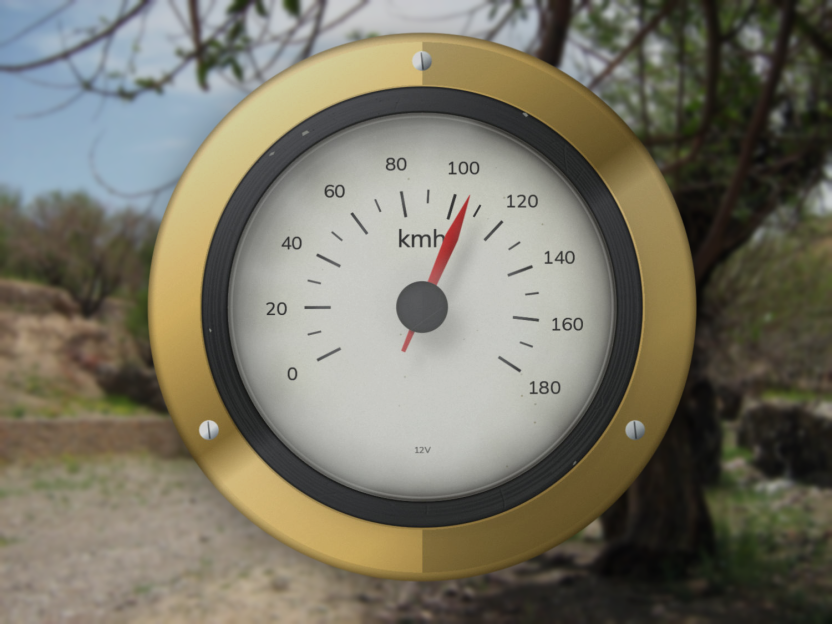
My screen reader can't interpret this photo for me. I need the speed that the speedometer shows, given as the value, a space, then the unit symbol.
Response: 105 km/h
